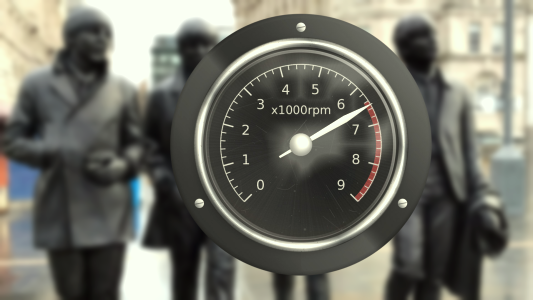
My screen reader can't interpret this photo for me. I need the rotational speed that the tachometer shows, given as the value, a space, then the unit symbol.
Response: 6500 rpm
